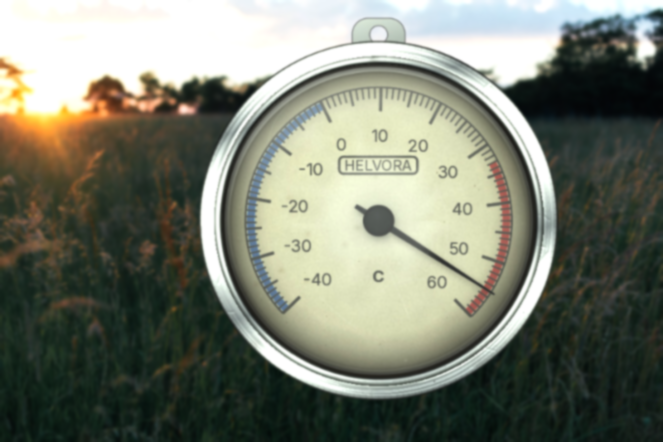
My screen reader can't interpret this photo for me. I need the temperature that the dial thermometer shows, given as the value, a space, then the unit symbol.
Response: 55 °C
